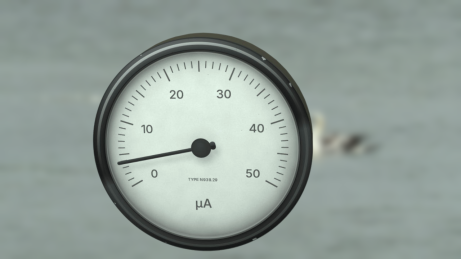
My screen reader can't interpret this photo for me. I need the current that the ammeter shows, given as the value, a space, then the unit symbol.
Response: 4 µA
